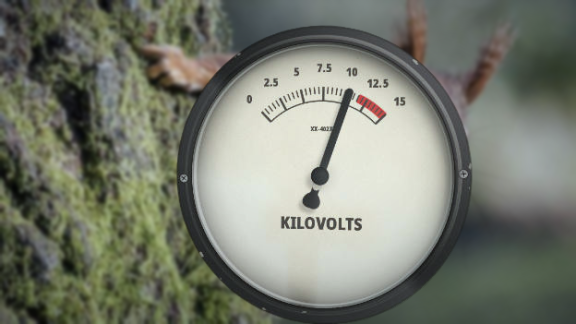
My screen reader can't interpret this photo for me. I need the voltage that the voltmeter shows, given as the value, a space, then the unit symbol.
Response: 10.5 kV
